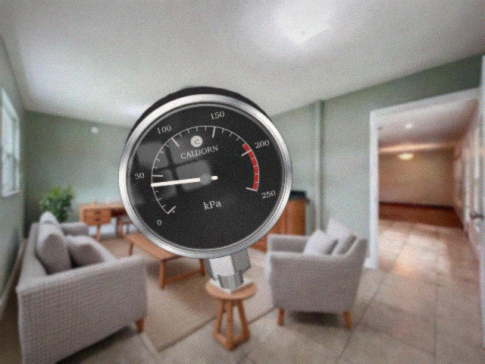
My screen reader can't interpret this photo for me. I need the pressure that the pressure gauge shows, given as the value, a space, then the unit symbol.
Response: 40 kPa
